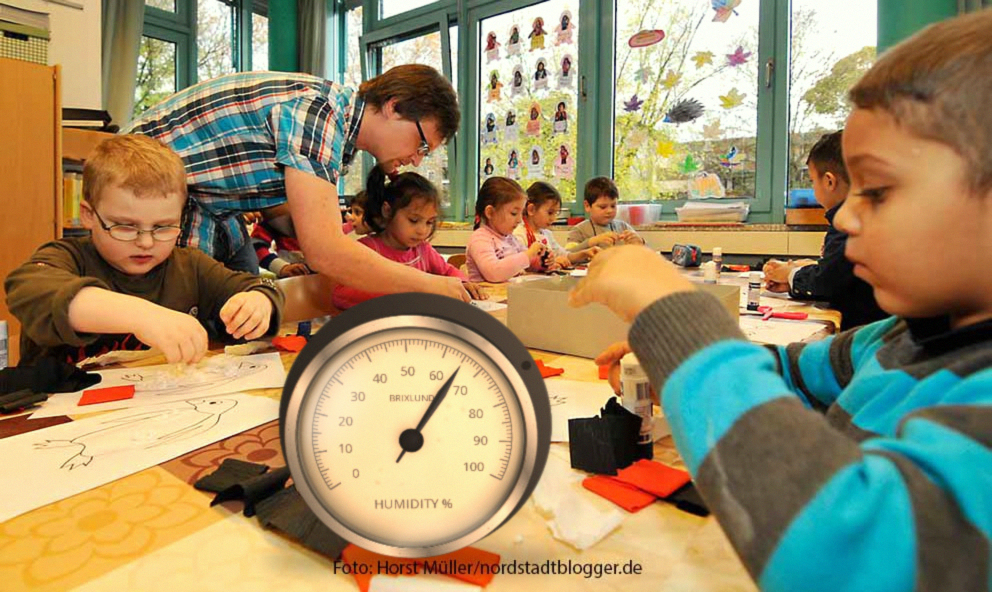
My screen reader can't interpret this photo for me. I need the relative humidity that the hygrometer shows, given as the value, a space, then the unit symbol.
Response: 65 %
